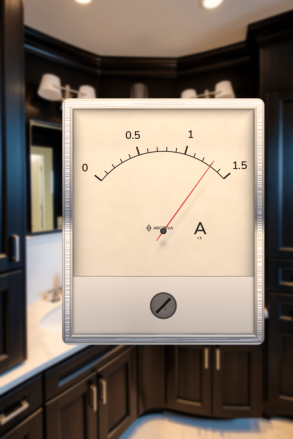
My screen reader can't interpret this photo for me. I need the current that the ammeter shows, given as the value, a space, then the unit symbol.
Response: 1.3 A
